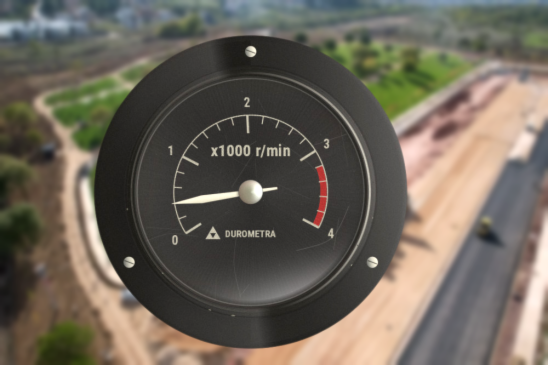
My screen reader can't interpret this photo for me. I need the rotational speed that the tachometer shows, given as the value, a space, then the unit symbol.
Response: 400 rpm
